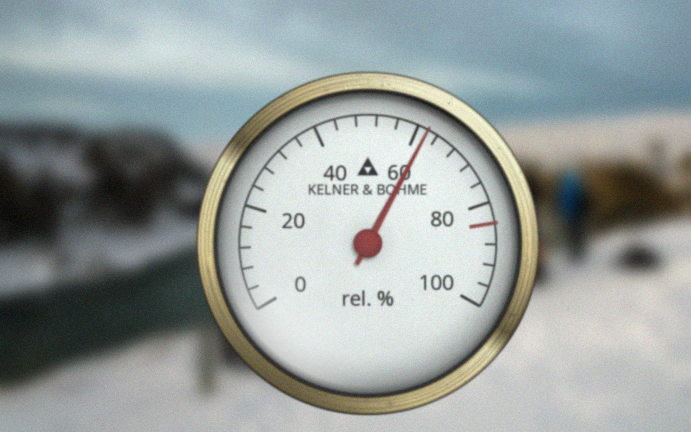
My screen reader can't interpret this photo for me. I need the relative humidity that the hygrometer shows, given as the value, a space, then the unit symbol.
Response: 62 %
